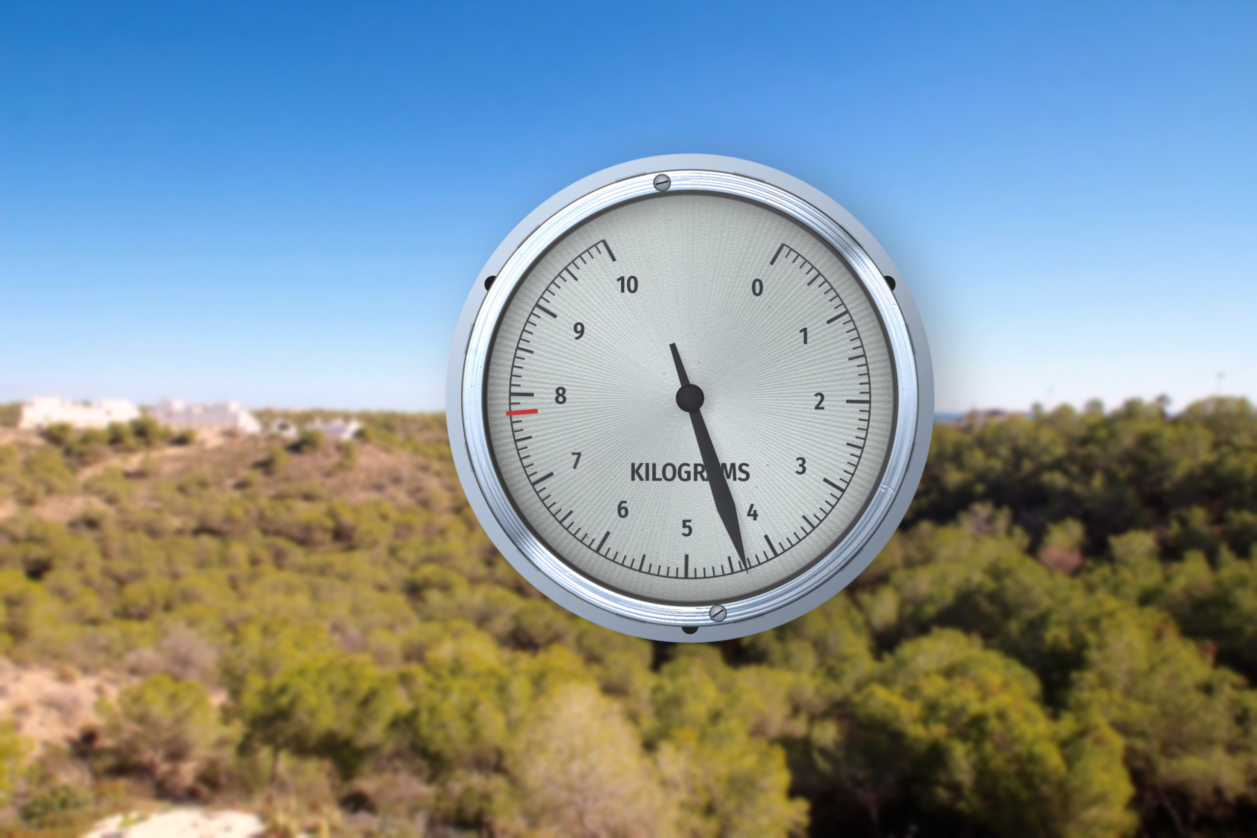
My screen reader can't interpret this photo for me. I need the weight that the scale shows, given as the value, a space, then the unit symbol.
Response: 4.35 kg
